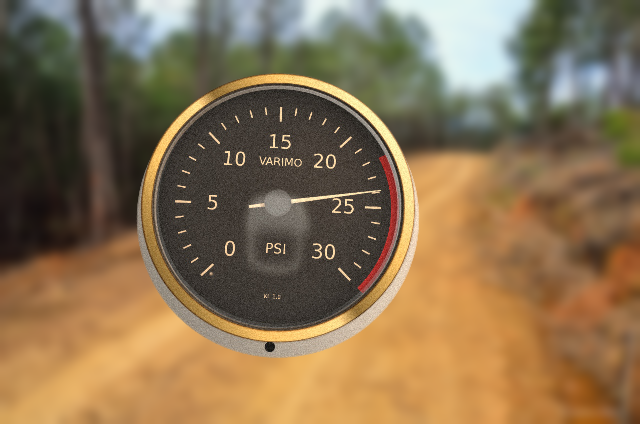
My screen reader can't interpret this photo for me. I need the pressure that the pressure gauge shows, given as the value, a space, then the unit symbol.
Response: 24 psi
